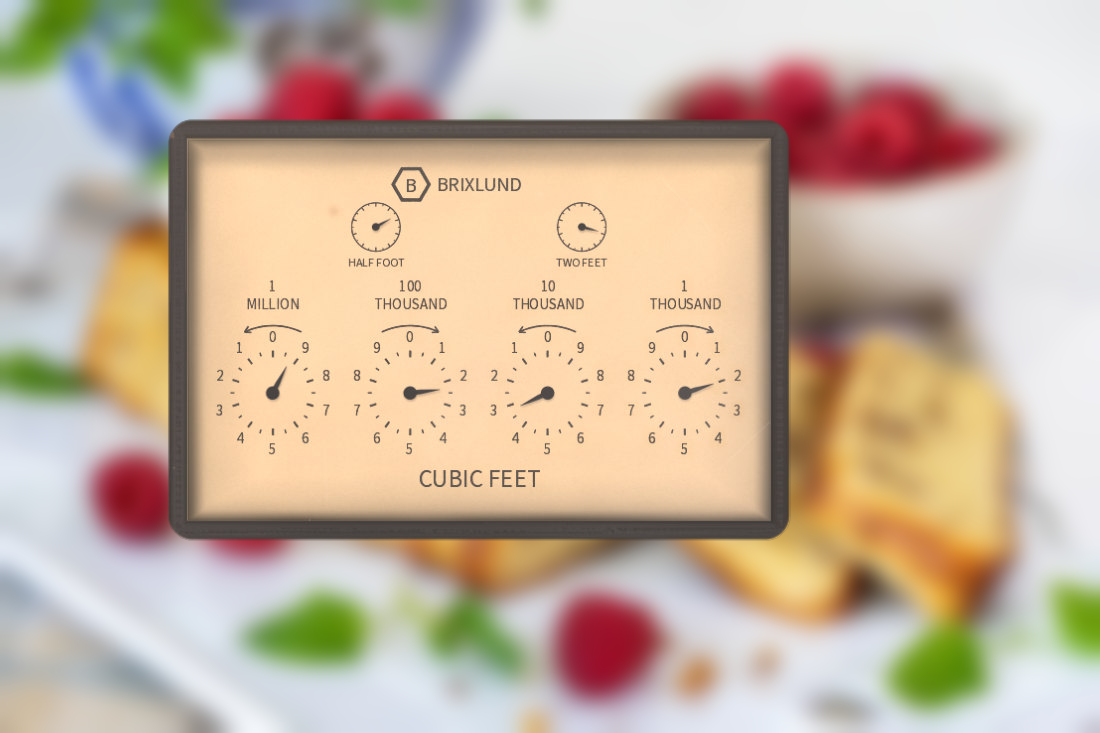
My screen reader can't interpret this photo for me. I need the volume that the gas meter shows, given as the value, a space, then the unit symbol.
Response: 923200 ft³
